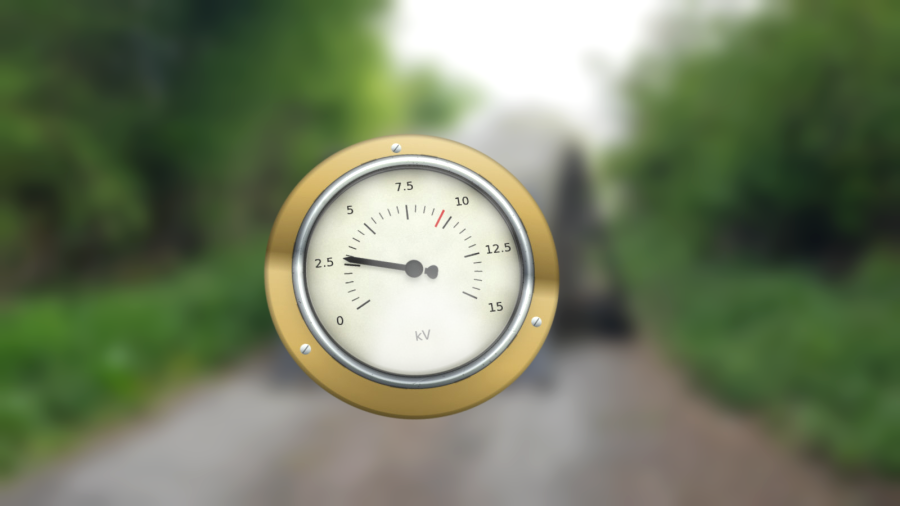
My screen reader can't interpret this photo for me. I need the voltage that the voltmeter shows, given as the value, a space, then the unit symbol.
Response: 2.75 kV
